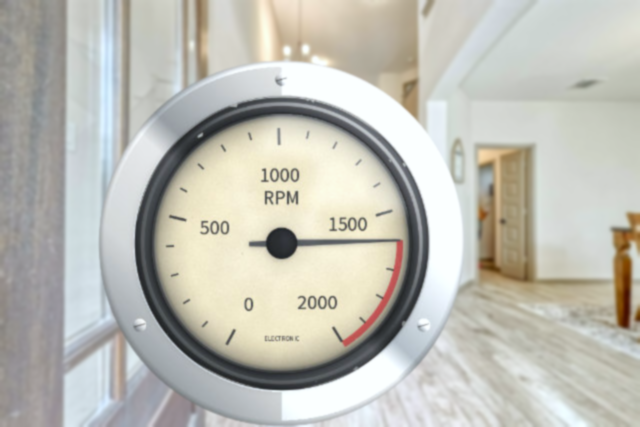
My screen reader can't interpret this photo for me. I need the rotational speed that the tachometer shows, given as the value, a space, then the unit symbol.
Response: 1600 rpm
